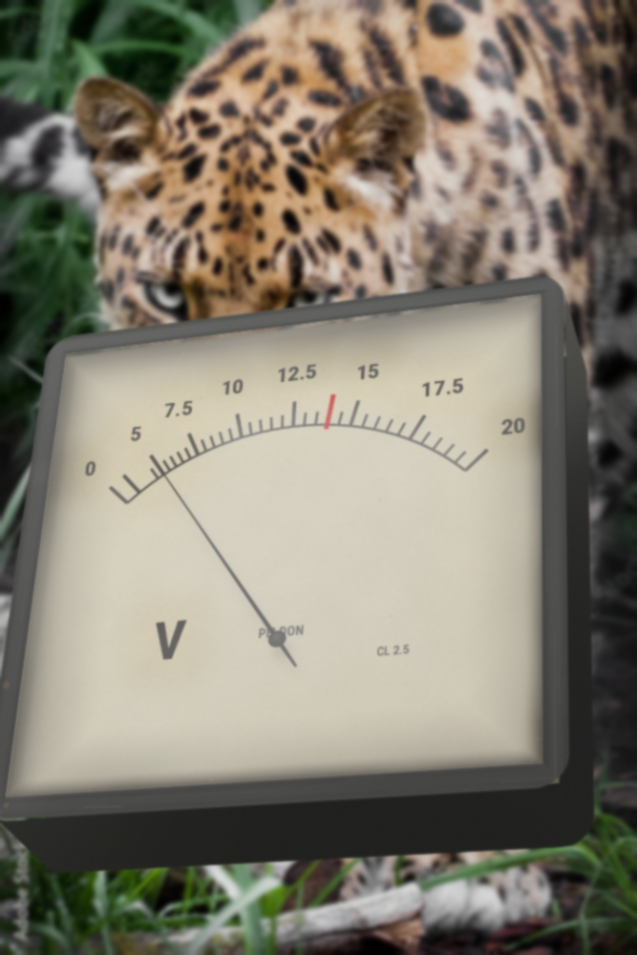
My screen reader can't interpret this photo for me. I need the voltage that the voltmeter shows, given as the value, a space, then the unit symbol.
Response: 5 V
